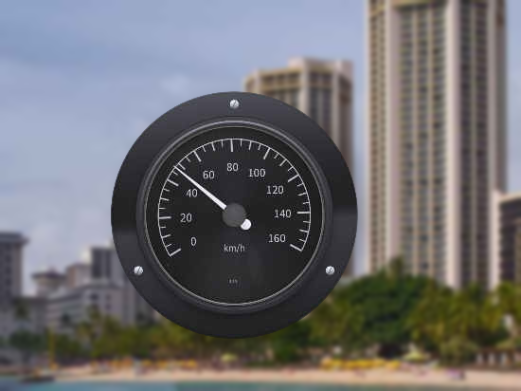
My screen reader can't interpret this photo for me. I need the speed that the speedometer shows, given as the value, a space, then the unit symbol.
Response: 47.5 km/h
